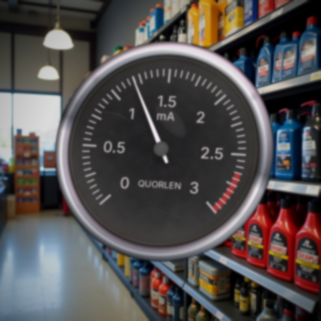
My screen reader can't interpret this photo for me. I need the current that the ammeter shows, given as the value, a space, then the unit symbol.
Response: 1.2 mA
